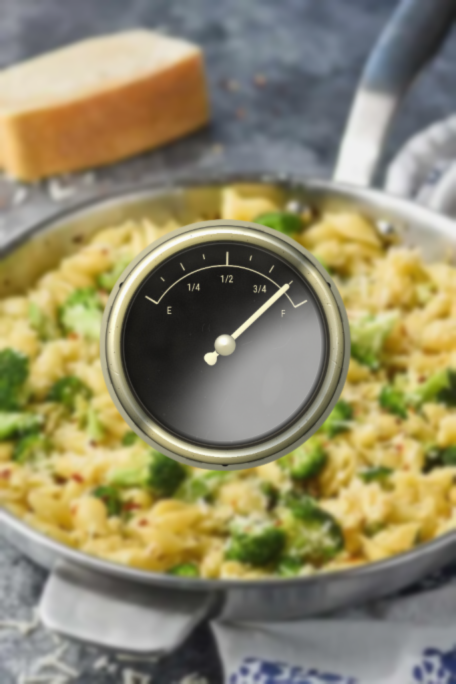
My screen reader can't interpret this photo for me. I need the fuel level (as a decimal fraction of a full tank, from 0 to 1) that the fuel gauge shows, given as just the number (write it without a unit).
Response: 0.875
